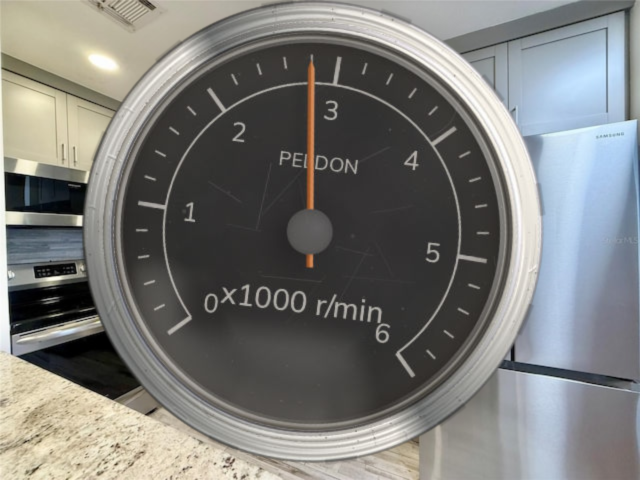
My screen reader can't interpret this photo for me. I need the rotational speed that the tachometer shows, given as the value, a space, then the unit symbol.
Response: 2800 rpm
